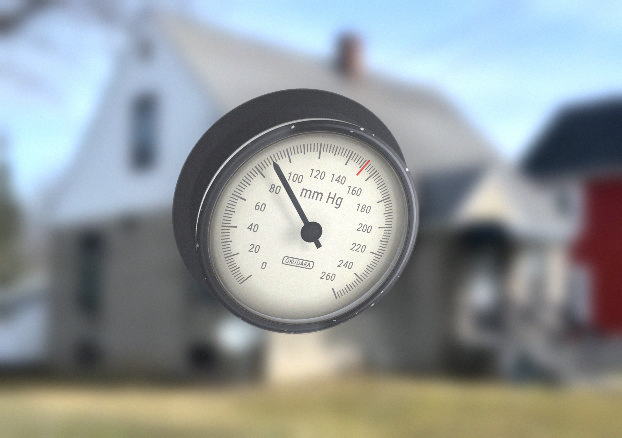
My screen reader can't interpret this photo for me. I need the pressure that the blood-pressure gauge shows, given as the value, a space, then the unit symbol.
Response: 90 mmHg
